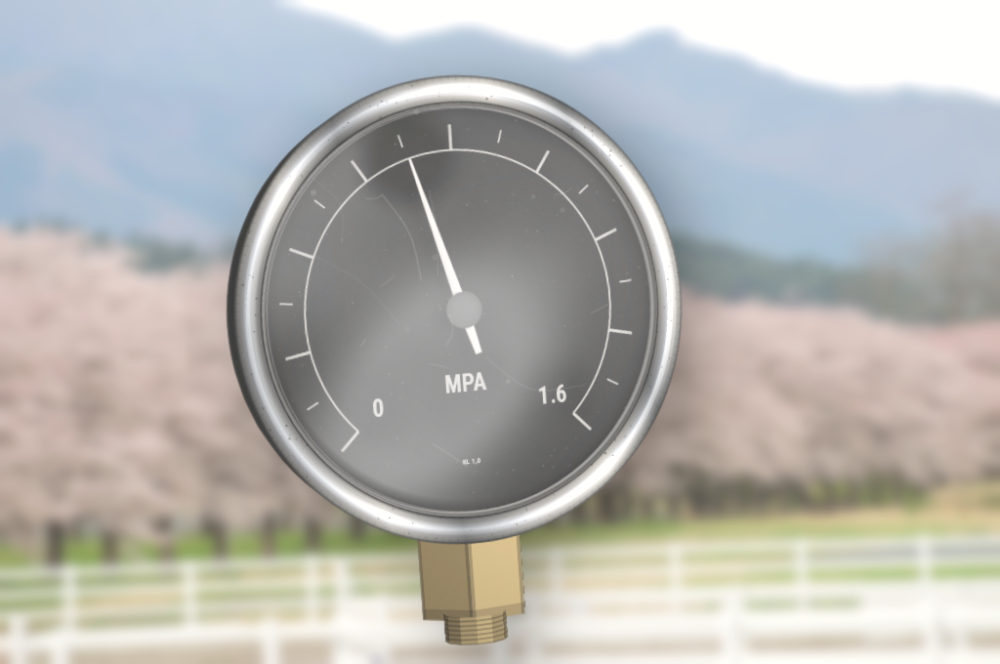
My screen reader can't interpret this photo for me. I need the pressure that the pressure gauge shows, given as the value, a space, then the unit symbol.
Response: 0.7 MPa
